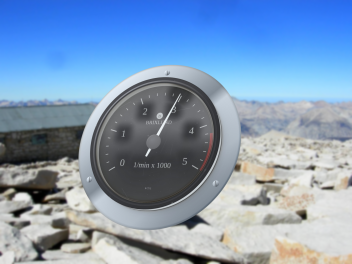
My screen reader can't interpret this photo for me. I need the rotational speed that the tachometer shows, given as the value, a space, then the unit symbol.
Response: 3000 rpm
